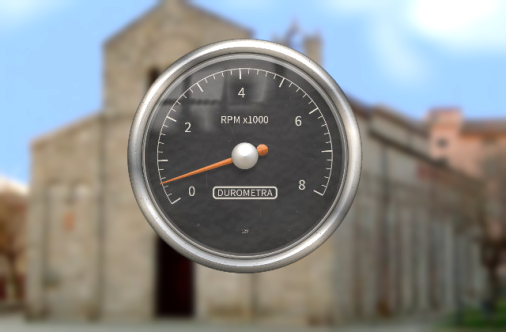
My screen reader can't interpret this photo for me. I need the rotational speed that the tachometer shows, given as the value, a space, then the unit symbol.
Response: 500 rpm
